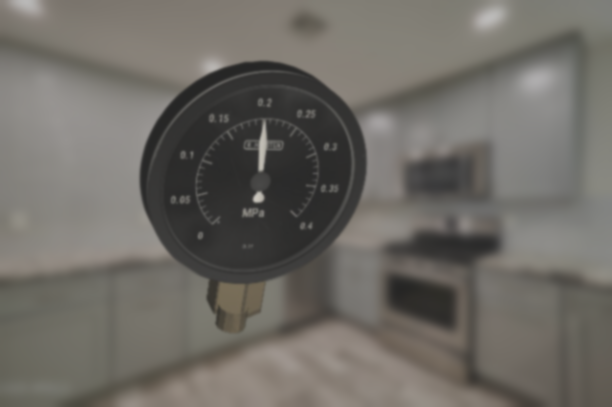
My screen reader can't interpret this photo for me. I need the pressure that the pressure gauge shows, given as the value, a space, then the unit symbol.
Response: 0.2 MPa
